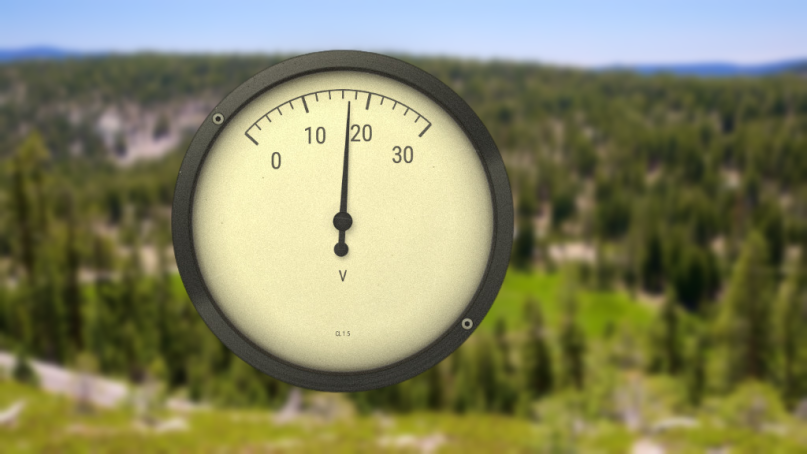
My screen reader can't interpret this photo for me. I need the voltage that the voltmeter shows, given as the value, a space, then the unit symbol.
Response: 17 V
